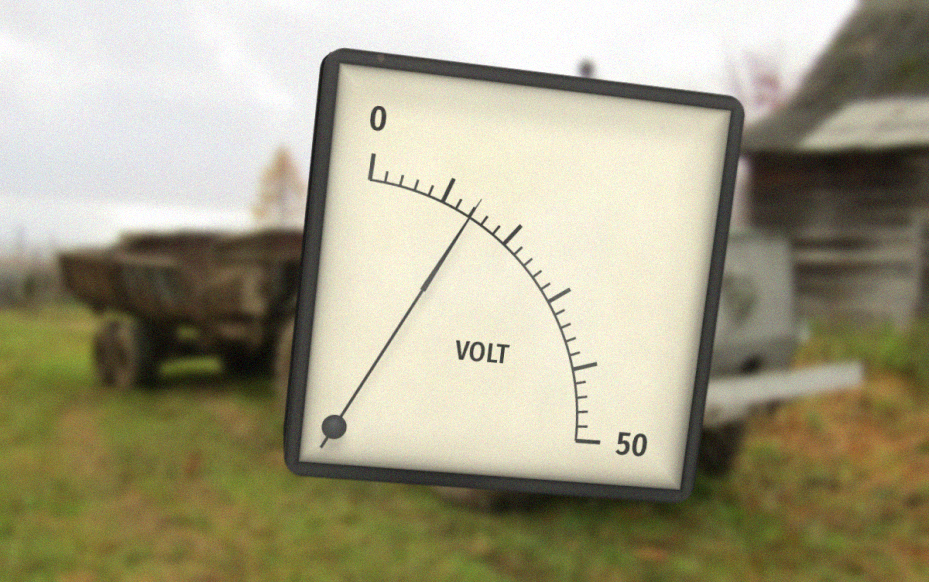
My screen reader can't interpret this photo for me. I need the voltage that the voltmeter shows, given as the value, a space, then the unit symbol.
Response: 14 V
